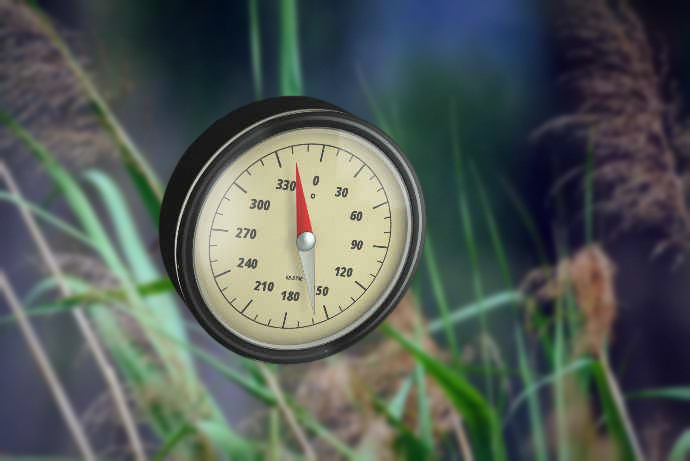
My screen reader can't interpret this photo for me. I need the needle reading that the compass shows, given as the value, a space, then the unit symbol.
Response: 340 °
